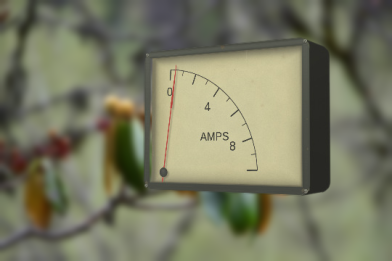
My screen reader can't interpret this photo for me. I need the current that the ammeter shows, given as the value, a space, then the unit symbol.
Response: 0.5 A
